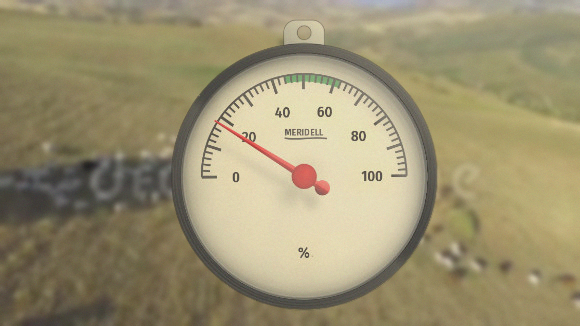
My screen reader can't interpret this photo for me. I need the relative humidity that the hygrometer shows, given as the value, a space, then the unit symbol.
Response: 18 %
